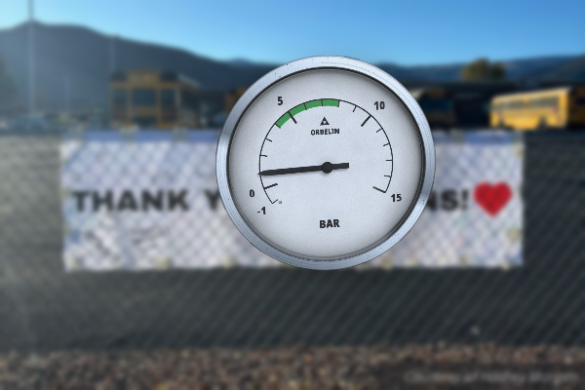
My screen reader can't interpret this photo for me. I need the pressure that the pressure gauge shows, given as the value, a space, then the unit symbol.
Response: 1 bar
